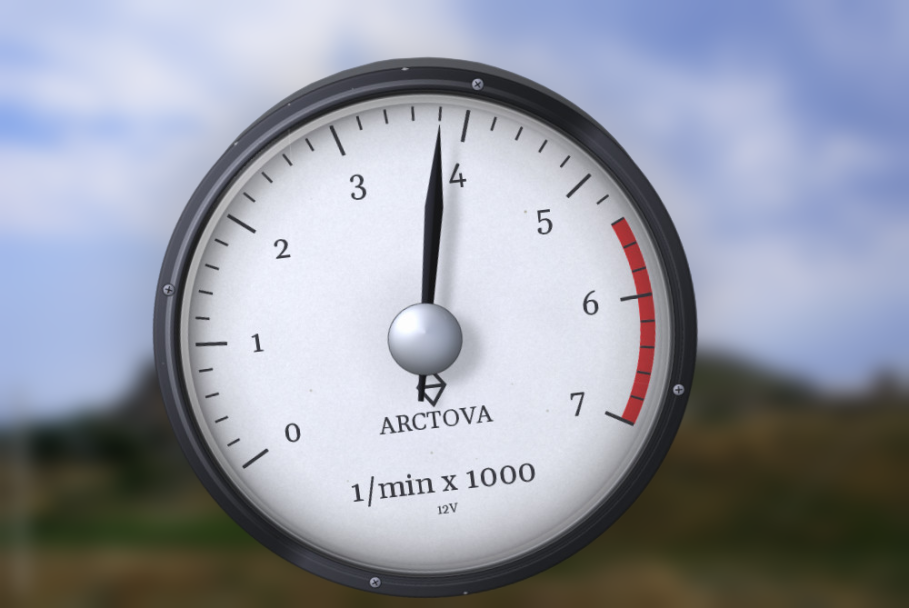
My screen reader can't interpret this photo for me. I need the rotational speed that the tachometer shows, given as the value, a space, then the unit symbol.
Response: 3800 rpm
